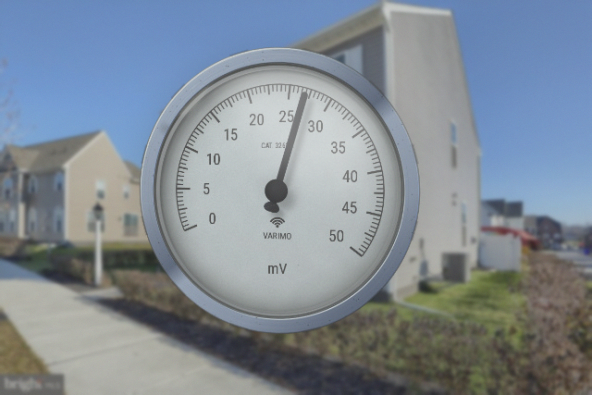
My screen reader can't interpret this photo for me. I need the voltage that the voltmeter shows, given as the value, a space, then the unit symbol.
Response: 27 mV
